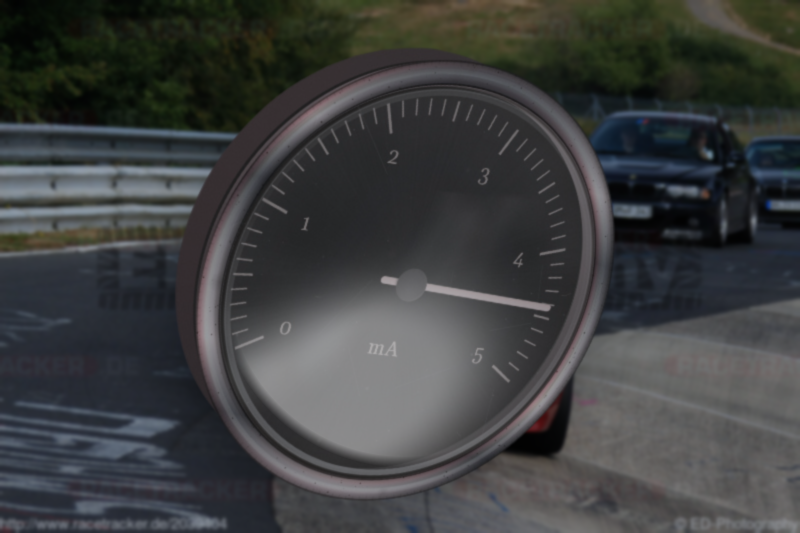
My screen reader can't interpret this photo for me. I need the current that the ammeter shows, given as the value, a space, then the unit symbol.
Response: 4.4 mA
